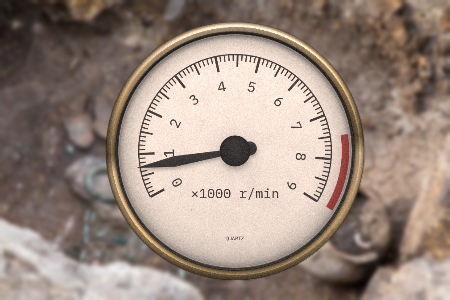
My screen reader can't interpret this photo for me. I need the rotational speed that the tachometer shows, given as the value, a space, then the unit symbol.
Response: 700 rpm
